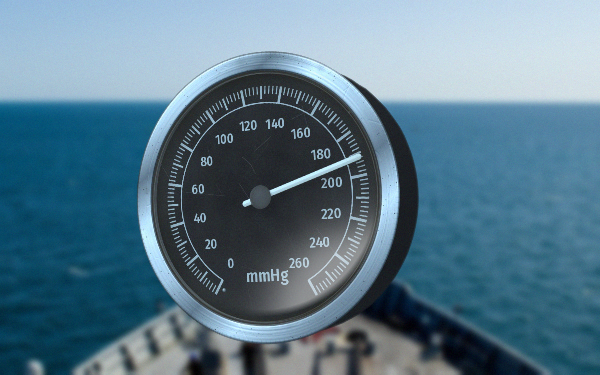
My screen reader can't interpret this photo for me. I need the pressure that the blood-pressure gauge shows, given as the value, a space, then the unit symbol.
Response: 192 mmHg
